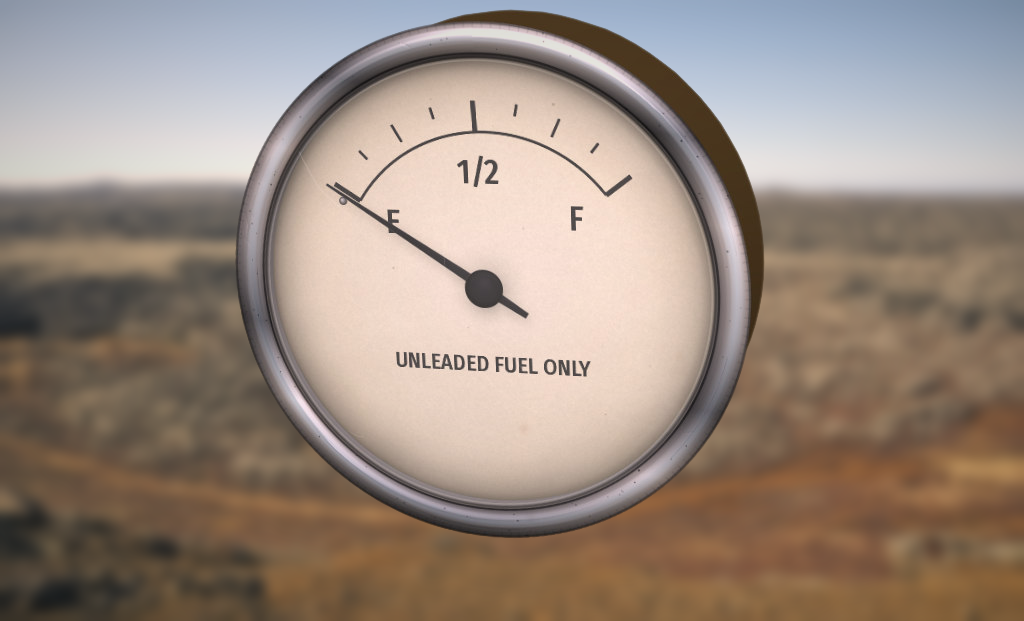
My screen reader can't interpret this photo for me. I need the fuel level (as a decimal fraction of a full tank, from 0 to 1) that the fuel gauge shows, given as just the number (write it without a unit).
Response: 0
